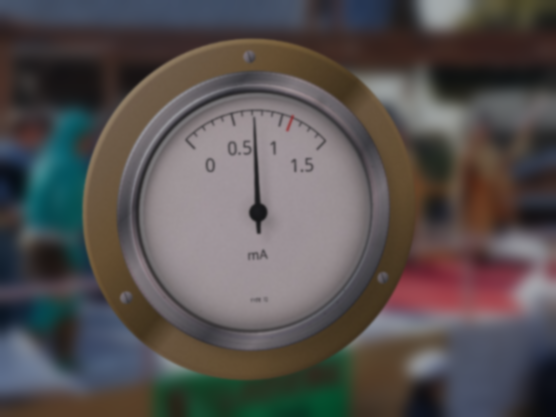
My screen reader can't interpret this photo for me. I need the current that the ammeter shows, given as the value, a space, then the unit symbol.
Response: 0.7 mA
